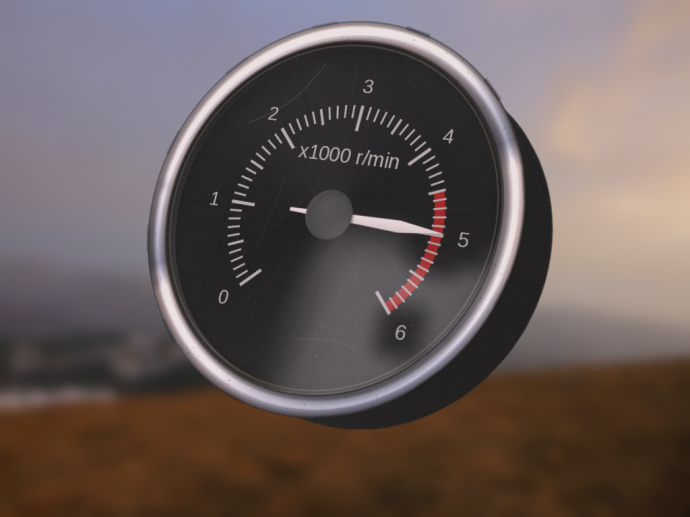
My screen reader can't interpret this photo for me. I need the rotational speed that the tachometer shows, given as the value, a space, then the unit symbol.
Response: 5000 rpm
